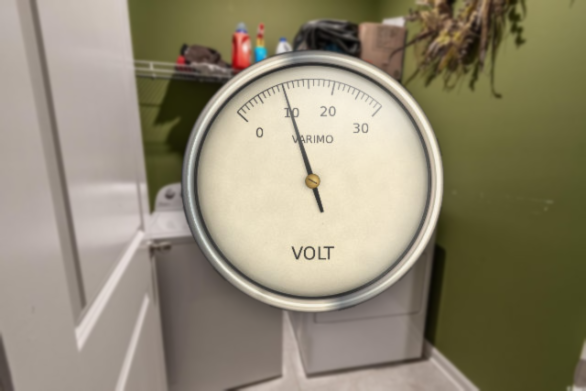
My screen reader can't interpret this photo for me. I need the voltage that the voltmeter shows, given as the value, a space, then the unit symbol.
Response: 10 V
